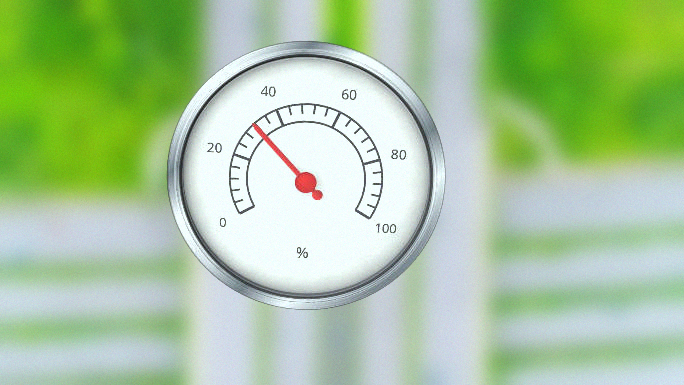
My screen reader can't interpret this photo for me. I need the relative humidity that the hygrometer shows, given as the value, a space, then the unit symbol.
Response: 32 %
